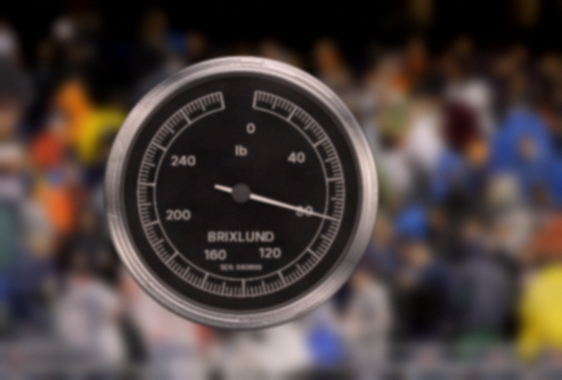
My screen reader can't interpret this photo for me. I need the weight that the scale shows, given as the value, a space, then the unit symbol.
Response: 80 lb
